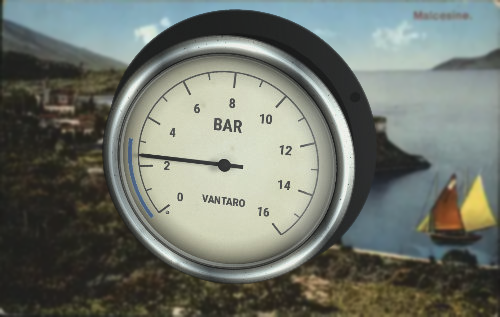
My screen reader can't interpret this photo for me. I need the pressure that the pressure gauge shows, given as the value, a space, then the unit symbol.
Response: 2.5 bar
